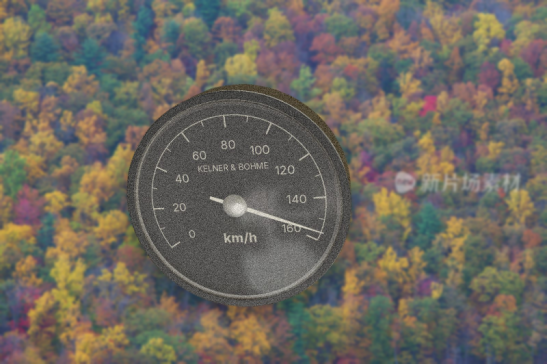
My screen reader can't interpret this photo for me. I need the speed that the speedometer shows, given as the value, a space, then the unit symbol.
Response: 155 km/h
